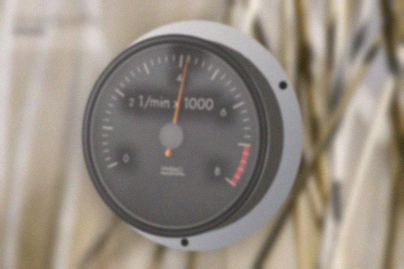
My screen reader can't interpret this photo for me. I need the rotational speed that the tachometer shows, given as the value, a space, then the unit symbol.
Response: 4200 rpm
